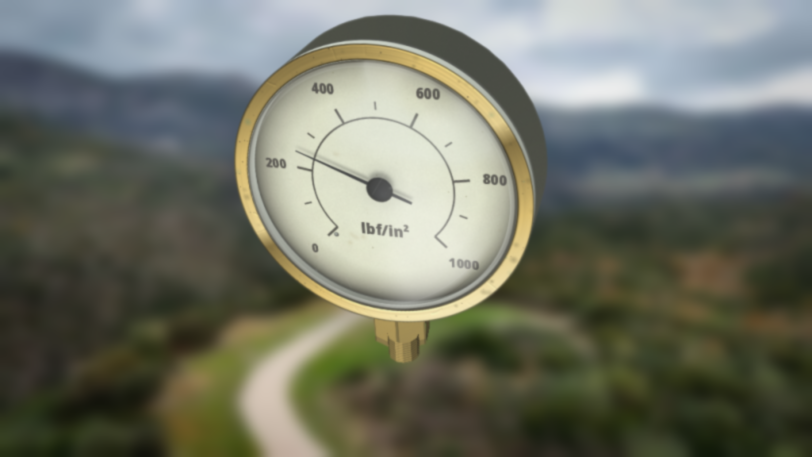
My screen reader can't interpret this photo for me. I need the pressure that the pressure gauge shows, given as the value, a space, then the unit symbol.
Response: 250 psi
